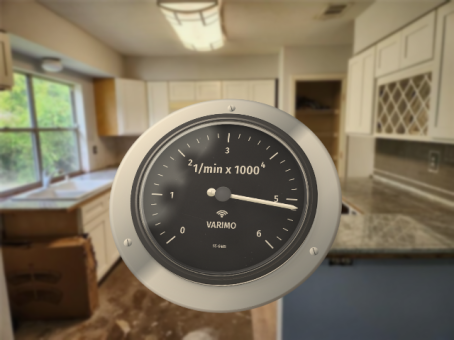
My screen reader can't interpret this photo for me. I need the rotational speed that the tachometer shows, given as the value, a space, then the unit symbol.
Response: 5200 rpm
